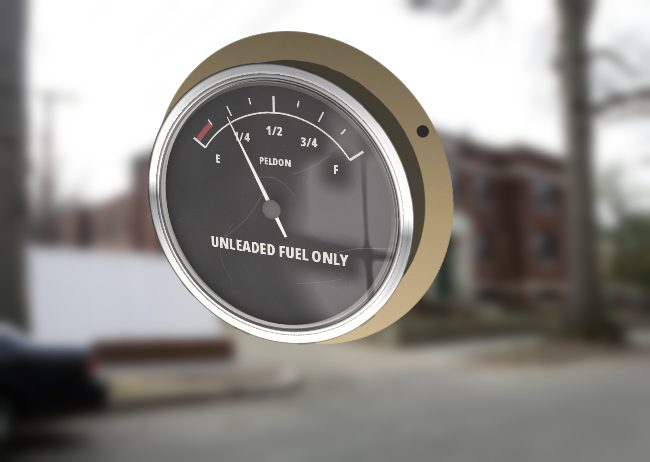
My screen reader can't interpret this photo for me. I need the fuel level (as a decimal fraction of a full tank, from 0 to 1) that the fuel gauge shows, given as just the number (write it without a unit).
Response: 0.25
